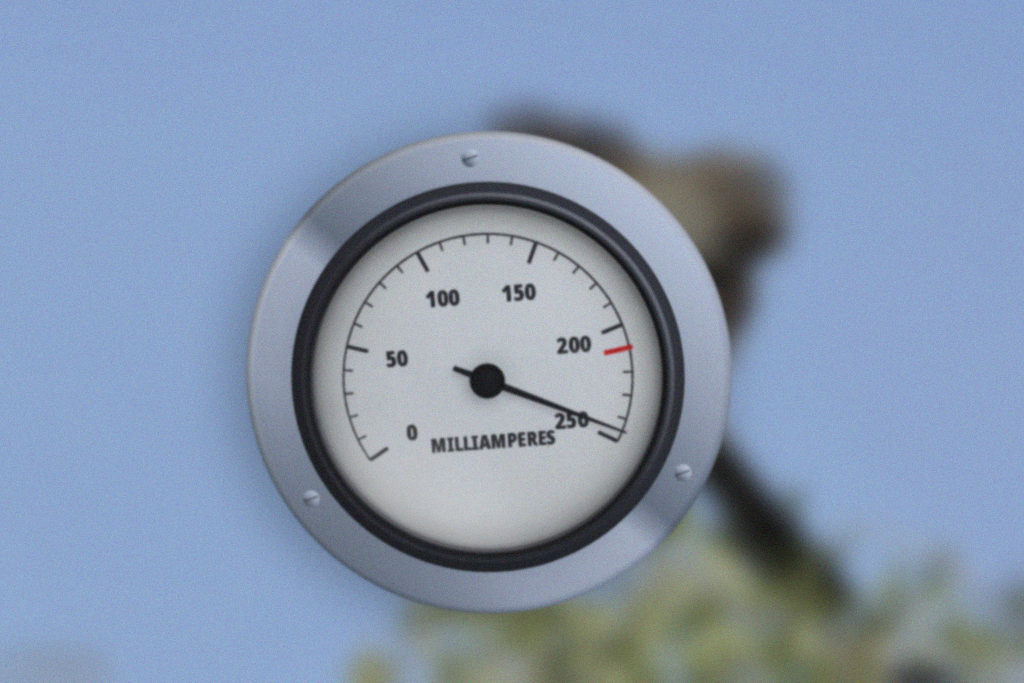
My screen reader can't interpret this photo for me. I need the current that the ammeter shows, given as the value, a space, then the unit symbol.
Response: 245 mA
